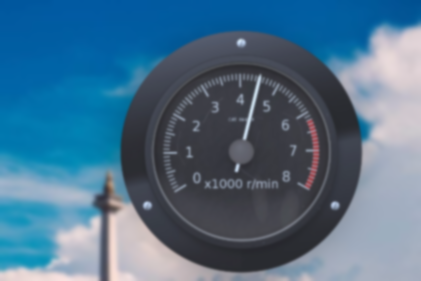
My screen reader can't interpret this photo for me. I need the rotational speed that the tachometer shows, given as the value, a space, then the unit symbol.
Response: 4500 rpm
